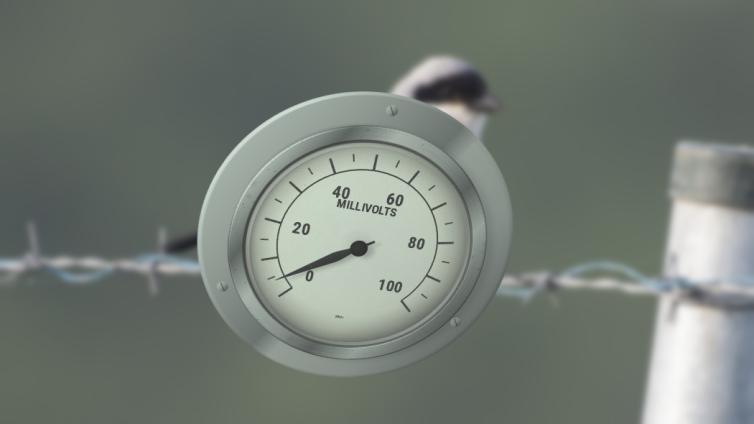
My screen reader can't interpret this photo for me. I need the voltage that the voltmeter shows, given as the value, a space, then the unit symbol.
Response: 5 mV
